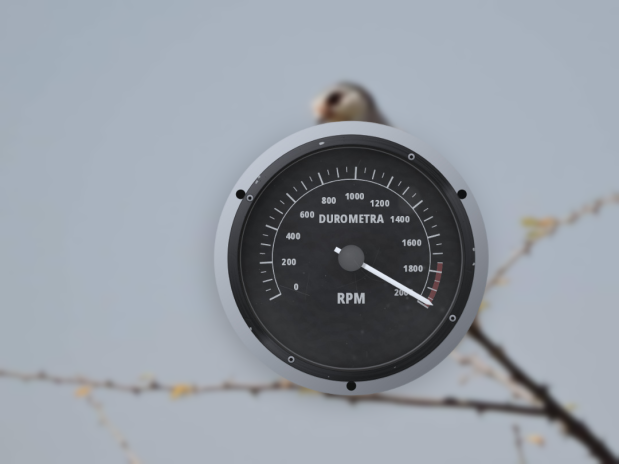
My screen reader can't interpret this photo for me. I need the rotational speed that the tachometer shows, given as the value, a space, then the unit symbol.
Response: 1975 rpm
